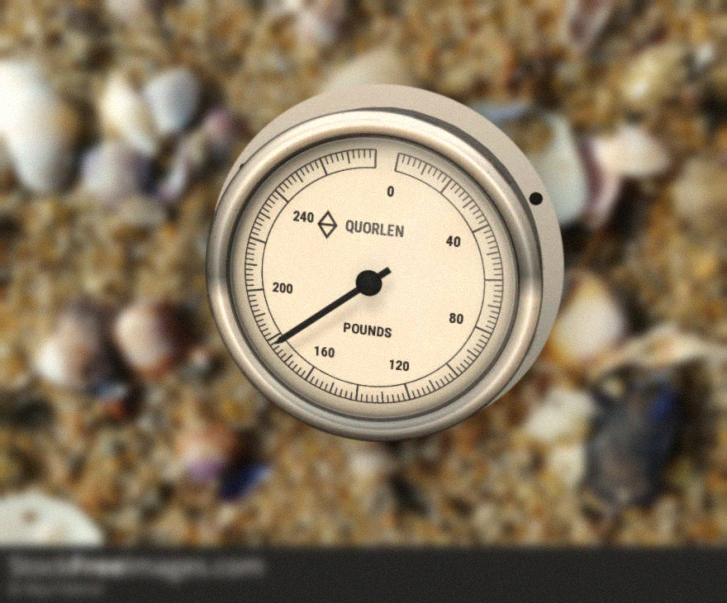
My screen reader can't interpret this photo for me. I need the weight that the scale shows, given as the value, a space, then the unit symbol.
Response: 178 lb
